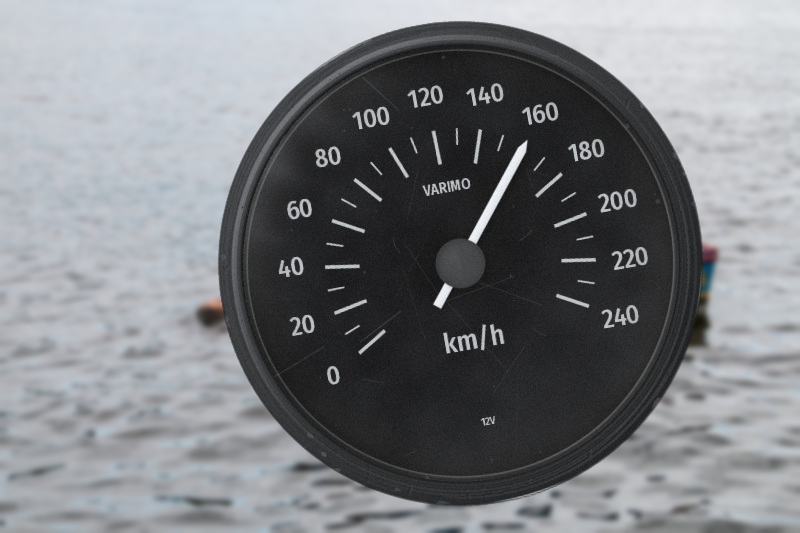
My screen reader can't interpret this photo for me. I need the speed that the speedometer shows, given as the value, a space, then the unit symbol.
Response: 160 km/h
